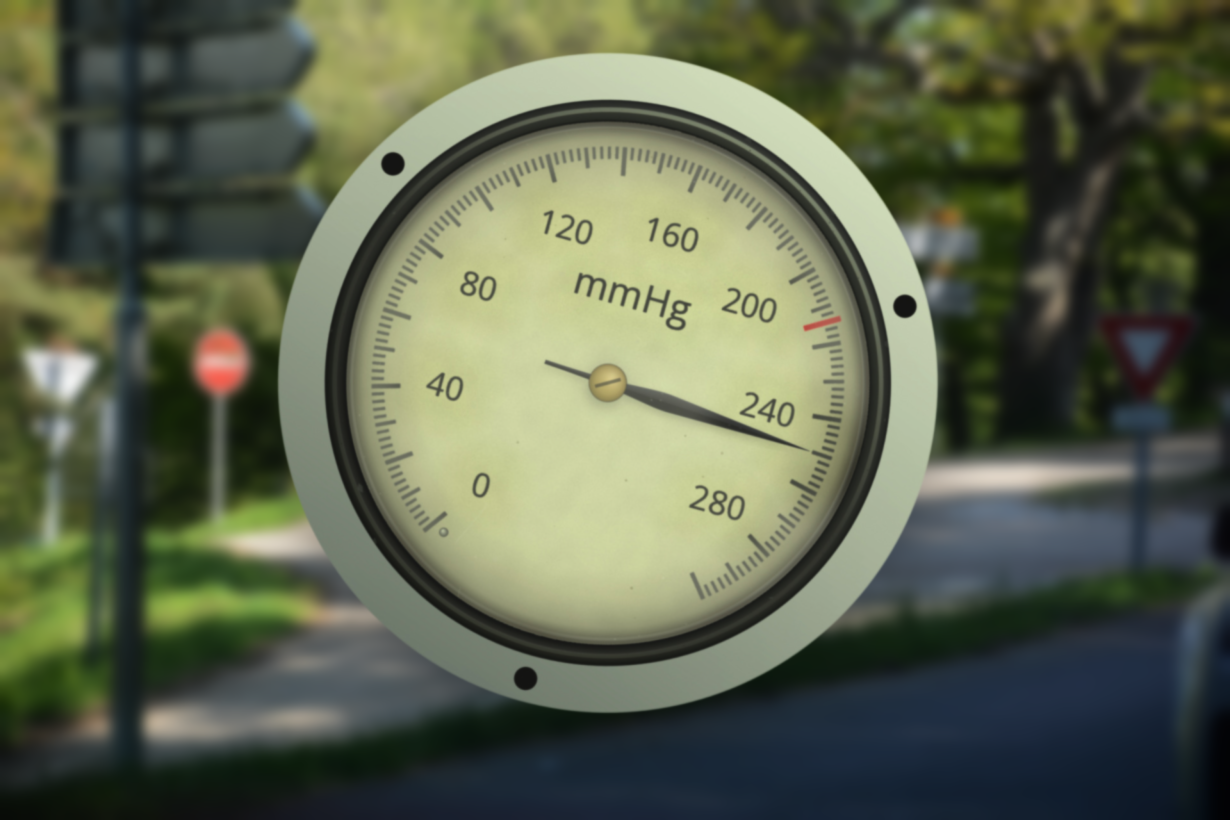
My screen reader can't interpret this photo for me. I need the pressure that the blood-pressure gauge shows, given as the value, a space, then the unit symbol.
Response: 250 mmHg
